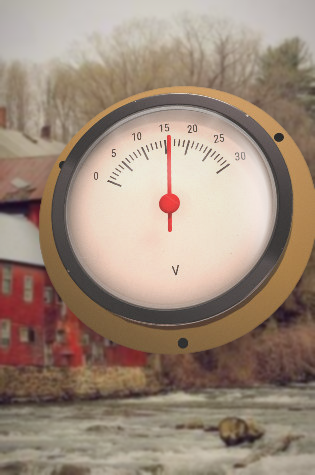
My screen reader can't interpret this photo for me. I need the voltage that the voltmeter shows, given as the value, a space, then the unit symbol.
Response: 16 V
